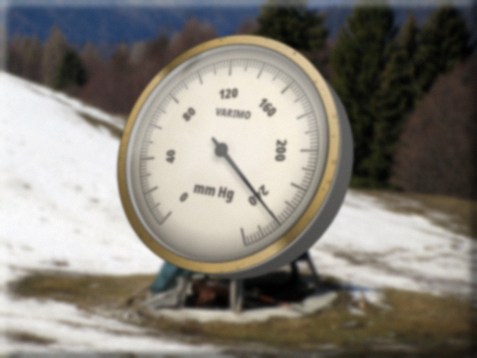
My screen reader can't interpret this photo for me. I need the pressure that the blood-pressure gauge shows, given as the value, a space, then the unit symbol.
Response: 240 mmHg
